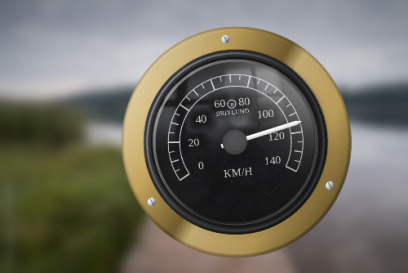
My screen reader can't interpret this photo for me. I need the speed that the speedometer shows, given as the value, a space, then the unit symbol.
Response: 115 km/h
